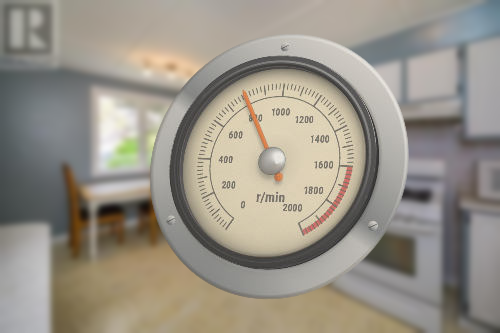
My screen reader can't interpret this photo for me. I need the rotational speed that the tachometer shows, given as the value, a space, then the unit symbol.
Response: 800 rpm
